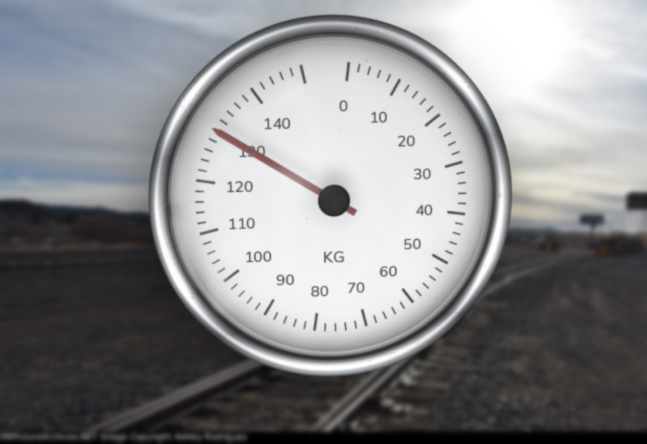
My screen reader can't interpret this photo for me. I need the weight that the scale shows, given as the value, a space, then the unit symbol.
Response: 130 kg
